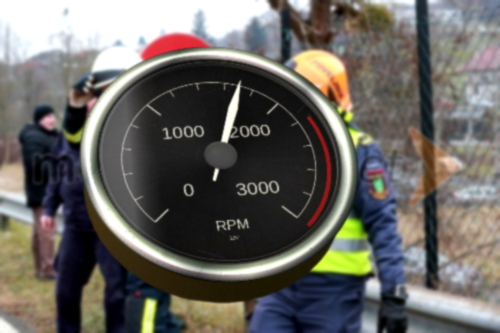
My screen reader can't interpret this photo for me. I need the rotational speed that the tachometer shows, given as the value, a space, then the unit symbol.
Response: 1700 rpm
